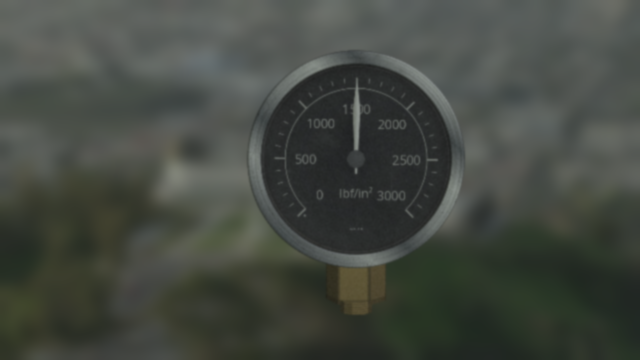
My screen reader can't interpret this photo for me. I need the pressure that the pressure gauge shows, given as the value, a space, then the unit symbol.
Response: 1500 psi
